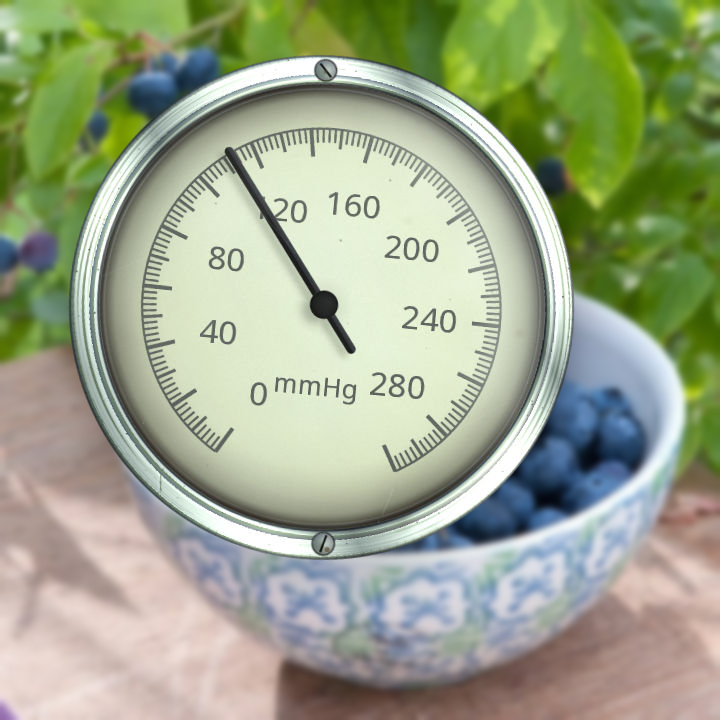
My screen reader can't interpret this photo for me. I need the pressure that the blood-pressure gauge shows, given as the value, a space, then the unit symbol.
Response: 112 mmHg
